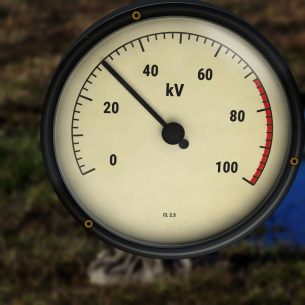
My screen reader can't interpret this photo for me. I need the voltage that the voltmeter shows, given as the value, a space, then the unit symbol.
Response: 30 kV
